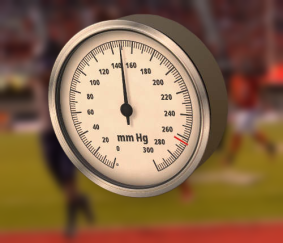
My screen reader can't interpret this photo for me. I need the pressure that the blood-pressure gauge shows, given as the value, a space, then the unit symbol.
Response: 150 mmHg
